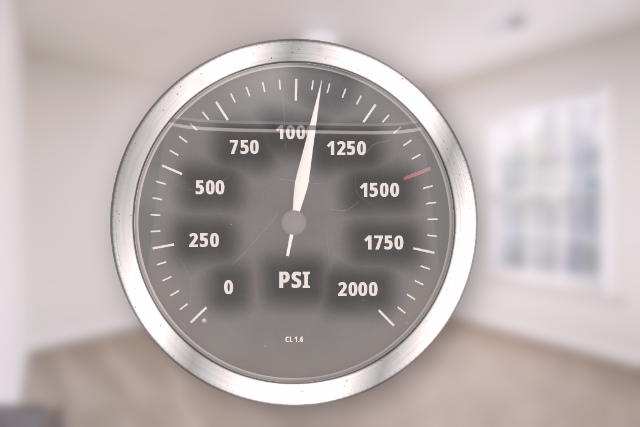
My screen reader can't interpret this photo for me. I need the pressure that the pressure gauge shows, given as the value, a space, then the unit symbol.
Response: 1075 psi
